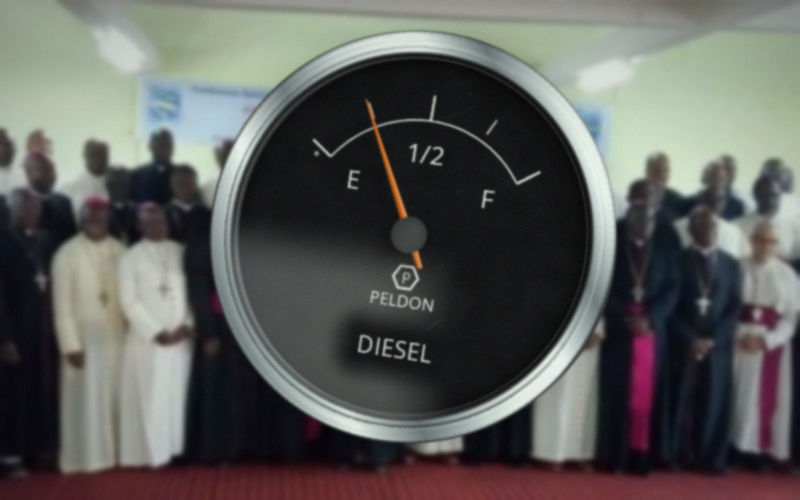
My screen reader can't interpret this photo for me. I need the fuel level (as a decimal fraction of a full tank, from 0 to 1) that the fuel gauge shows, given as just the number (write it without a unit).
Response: 0.25
